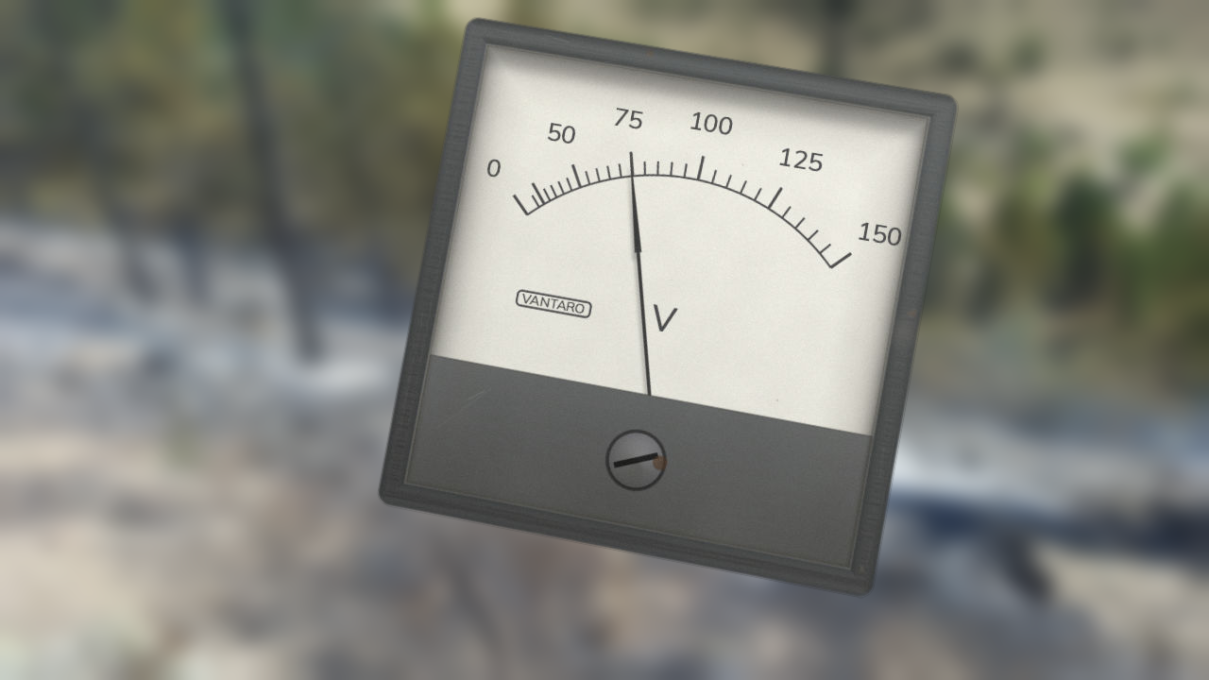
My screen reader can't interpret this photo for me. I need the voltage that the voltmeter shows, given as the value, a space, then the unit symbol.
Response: 75 V
